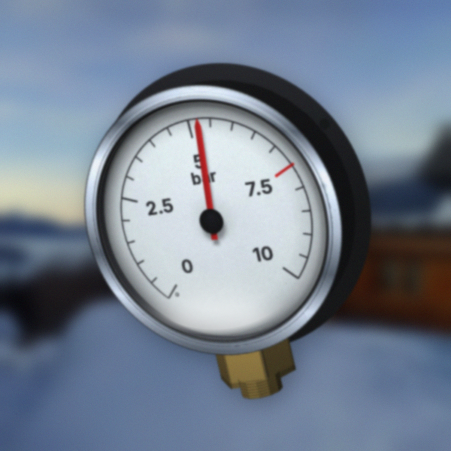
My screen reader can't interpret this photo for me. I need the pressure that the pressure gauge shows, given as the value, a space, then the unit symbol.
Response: 5.25 bar
